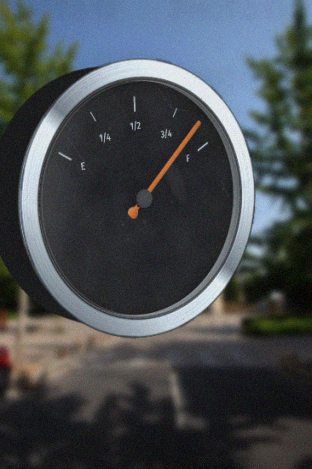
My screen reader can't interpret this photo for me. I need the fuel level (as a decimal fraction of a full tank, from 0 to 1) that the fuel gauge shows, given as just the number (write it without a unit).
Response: 0.875
